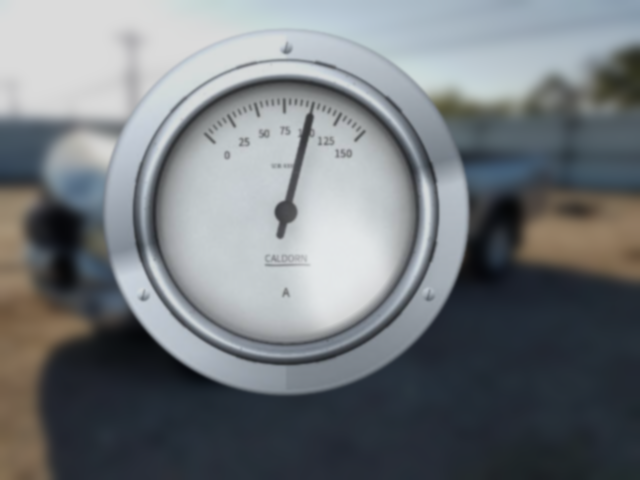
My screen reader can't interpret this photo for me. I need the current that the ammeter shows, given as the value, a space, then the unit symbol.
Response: 100 A
